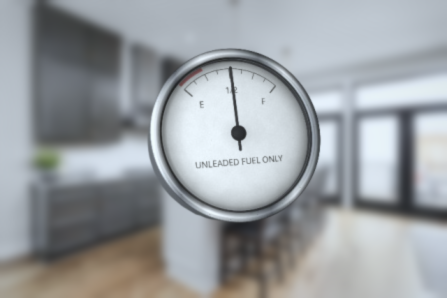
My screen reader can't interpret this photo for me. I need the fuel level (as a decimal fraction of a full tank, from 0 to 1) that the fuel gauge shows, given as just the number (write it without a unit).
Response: 0.5
